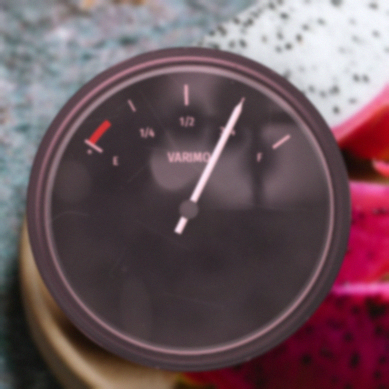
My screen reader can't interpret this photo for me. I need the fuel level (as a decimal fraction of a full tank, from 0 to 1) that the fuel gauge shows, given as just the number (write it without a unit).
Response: 0.75
